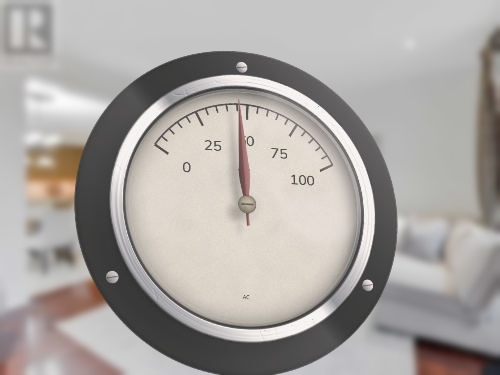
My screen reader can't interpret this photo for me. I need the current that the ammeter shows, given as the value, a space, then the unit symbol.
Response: 45 A
